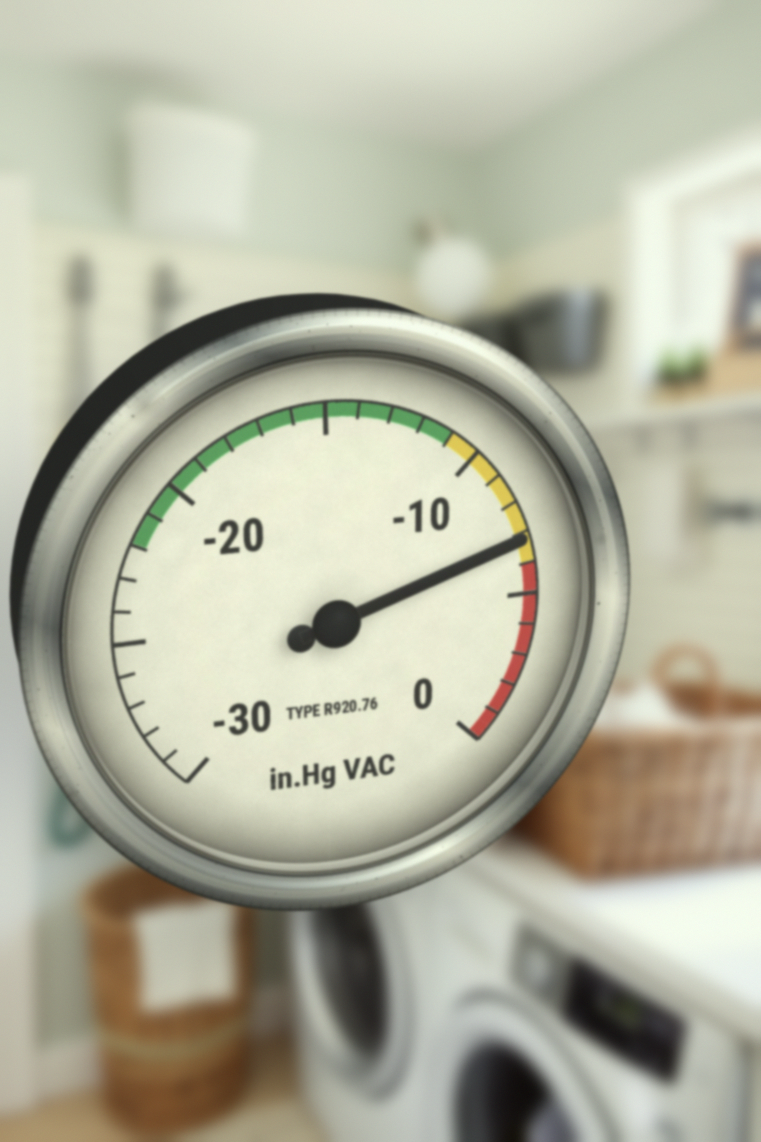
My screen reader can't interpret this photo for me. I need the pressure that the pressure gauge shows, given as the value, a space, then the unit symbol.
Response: -7 inHg
